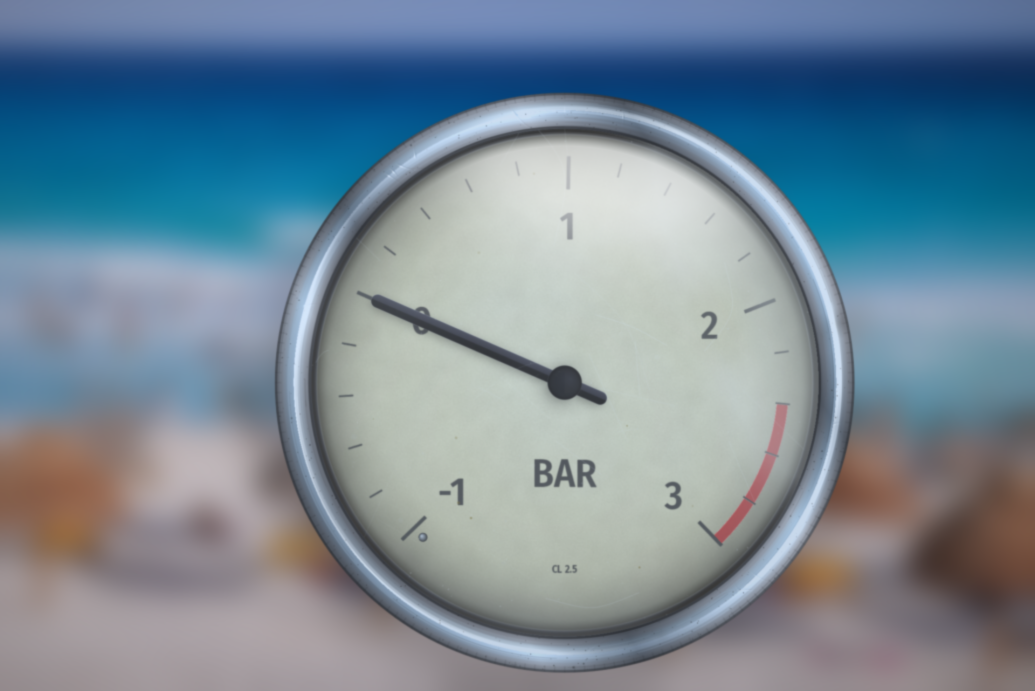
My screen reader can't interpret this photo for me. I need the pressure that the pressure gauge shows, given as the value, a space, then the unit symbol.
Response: 0 bar
